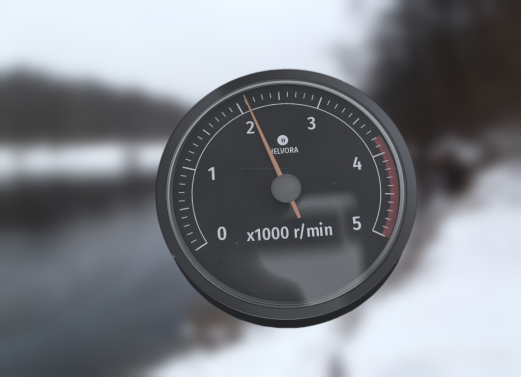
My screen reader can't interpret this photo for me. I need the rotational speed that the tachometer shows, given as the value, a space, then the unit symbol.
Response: 2100 rpm
